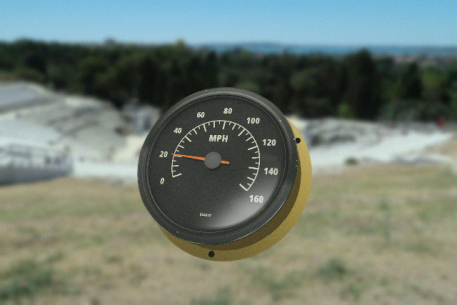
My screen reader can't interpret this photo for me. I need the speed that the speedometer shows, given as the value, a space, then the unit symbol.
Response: 20 mph
